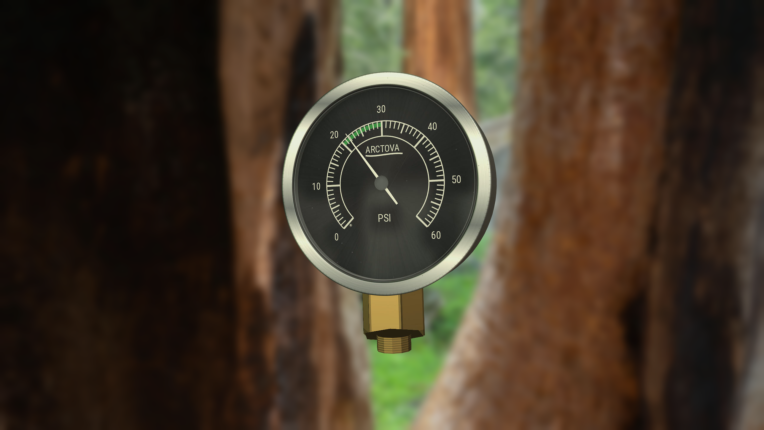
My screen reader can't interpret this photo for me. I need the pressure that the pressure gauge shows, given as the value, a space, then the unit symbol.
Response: 22 psi
